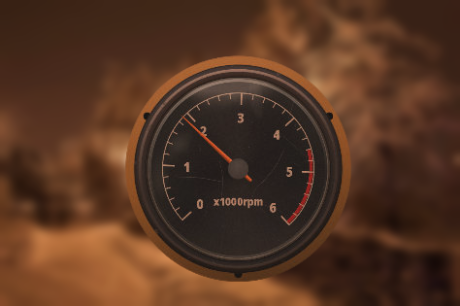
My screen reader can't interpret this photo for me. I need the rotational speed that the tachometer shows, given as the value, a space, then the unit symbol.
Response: 1900 rpm
